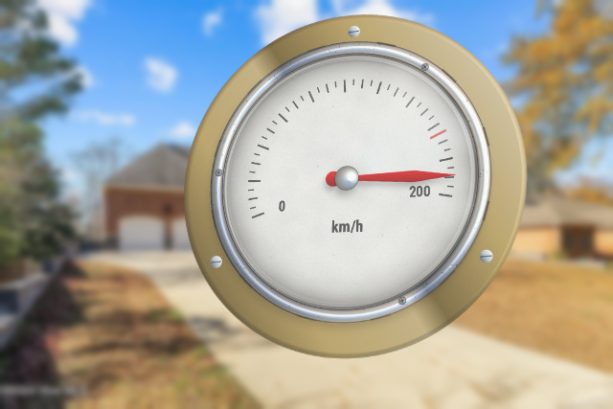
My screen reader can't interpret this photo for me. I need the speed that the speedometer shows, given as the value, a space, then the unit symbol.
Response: 190 km/h
